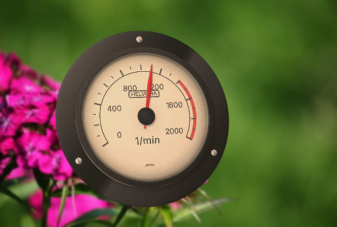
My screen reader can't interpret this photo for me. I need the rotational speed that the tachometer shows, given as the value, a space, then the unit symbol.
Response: 1100 rpm
